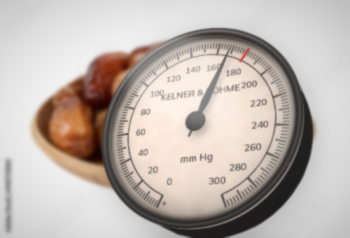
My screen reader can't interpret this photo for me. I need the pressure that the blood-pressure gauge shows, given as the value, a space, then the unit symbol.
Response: 170 mmHg
